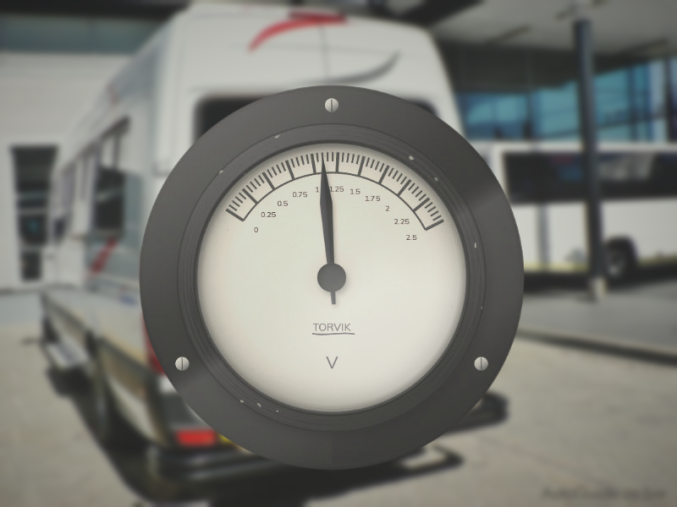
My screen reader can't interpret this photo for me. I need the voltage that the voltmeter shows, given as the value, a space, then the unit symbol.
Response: 1.1 V
